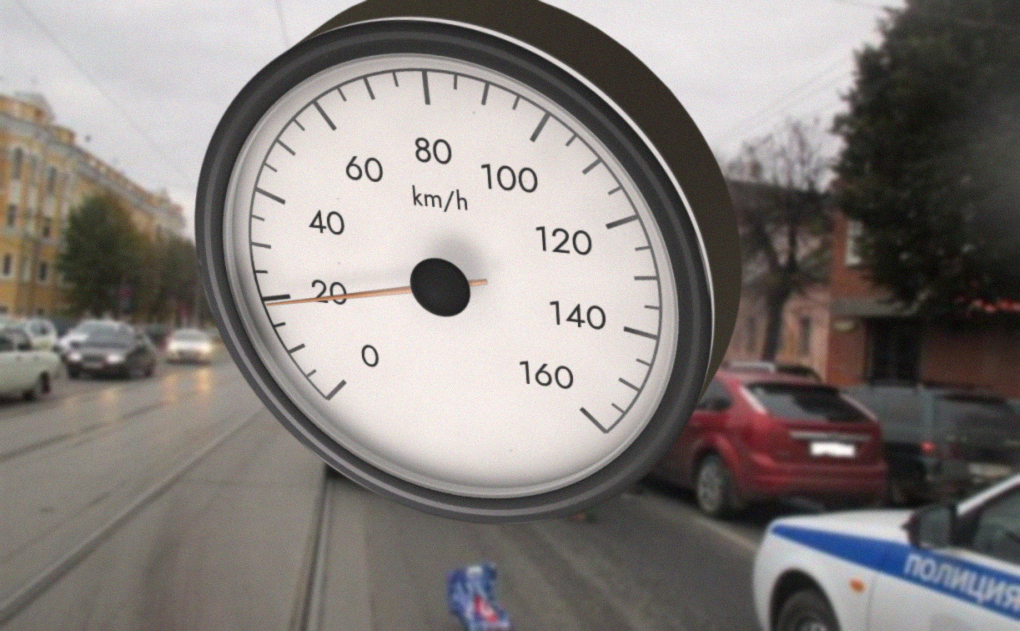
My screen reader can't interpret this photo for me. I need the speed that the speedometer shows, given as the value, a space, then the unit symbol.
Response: 20 km/h
